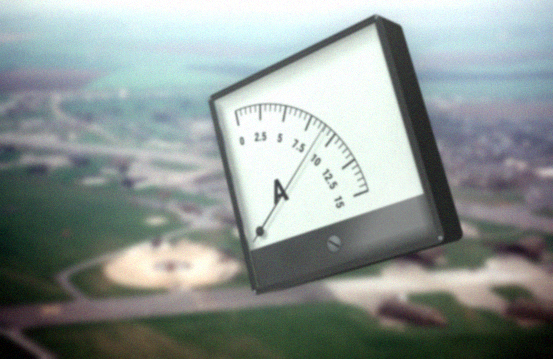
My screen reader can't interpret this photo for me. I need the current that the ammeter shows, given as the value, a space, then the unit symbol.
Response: 9 A
